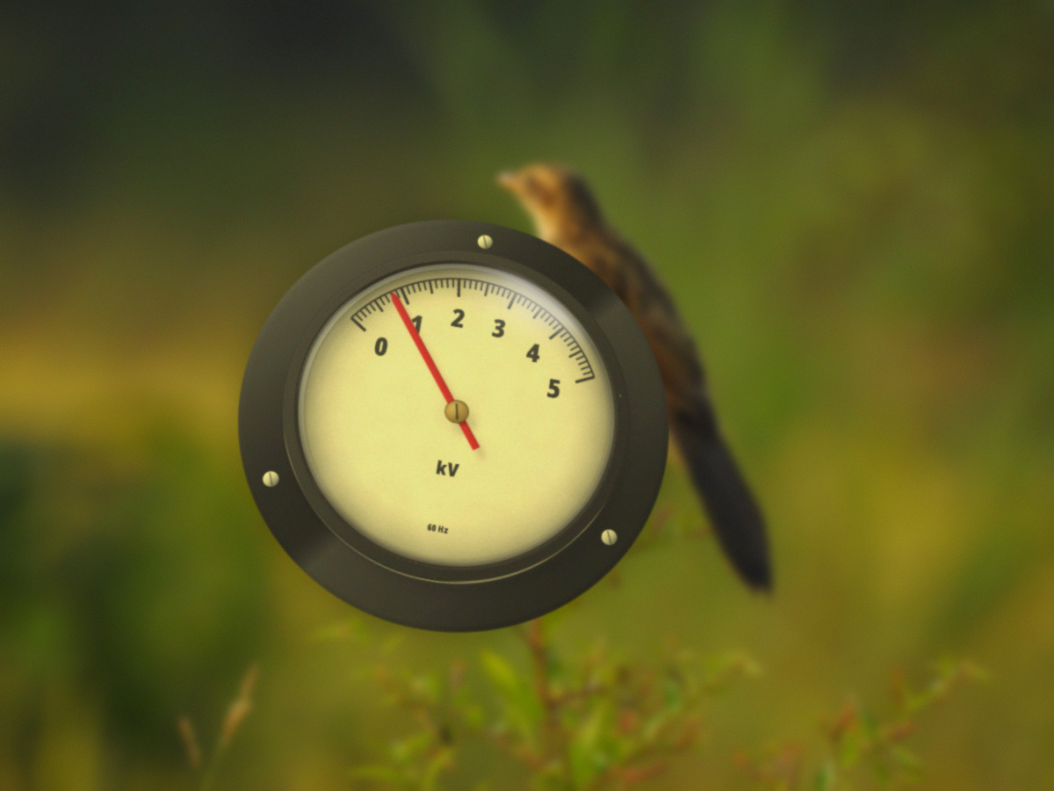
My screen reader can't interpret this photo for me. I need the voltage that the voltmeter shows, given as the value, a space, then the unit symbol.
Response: 0.8 kV
